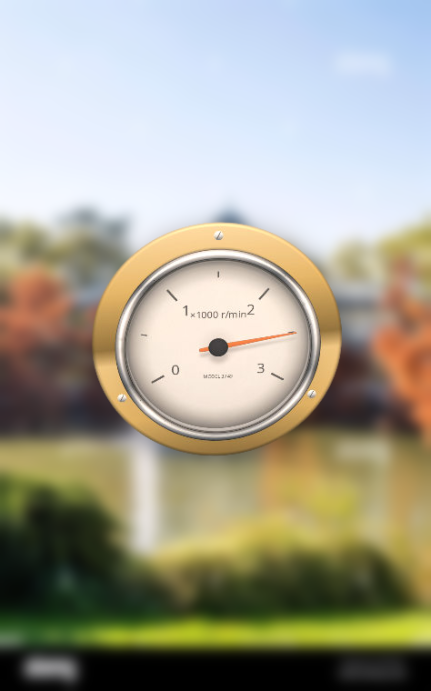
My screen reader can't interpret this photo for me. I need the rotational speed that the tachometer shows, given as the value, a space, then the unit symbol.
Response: 2500 rpm
